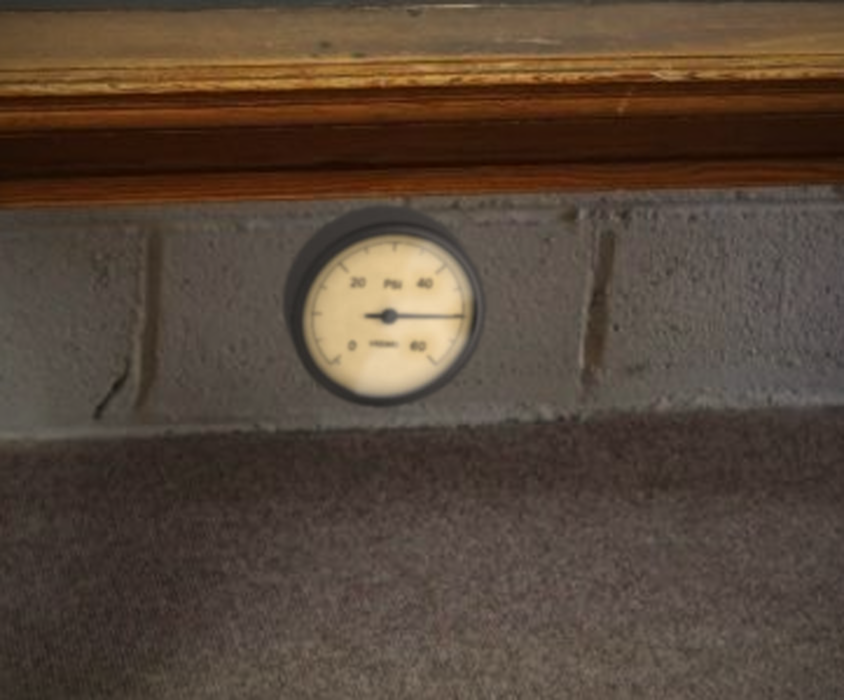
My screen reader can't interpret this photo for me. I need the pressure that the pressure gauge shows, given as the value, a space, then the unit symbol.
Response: 50 psi
